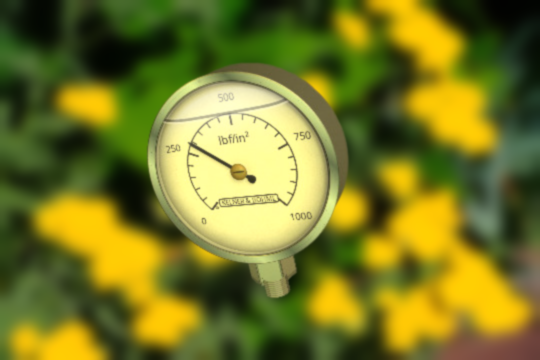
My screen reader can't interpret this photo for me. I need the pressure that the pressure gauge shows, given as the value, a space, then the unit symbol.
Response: 300 psi
